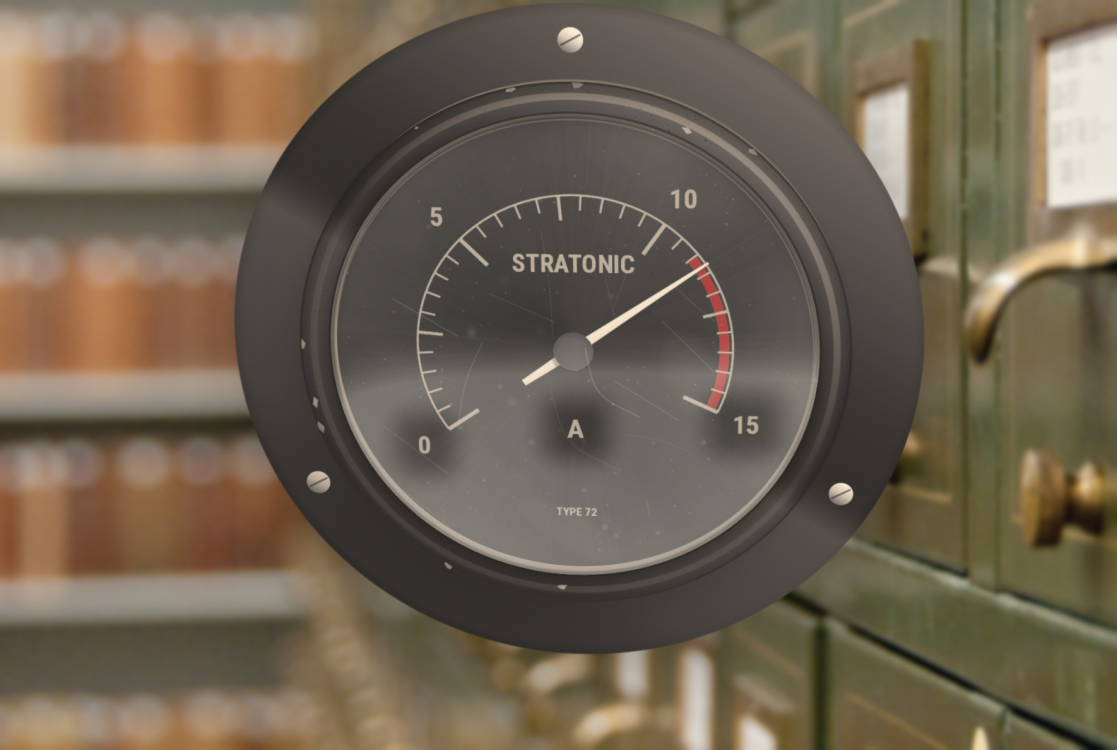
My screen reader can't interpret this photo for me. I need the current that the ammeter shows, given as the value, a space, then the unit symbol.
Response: 11.25 A
